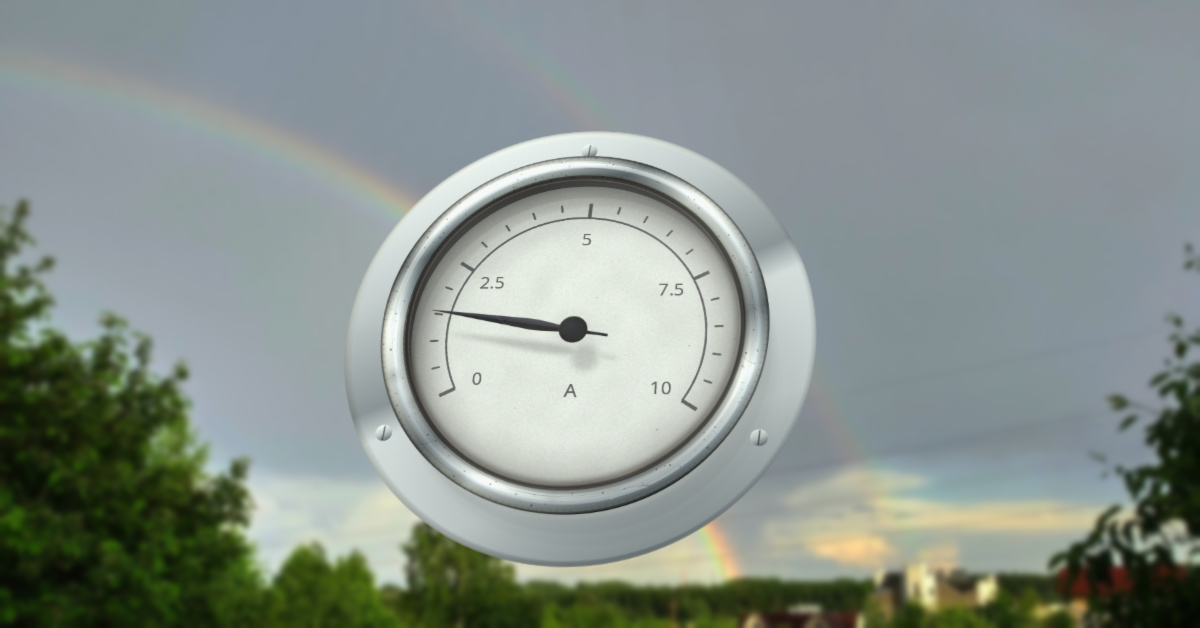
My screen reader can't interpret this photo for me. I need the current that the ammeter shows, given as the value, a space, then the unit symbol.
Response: 1.5 A
